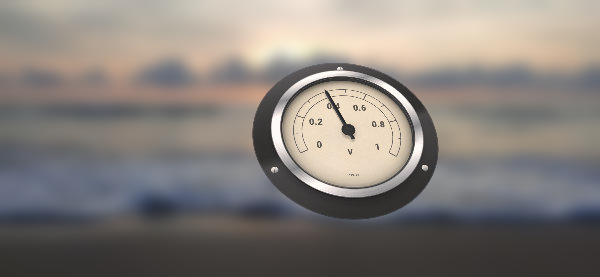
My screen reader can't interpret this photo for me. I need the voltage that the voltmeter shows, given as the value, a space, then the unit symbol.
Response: 0.4 V
